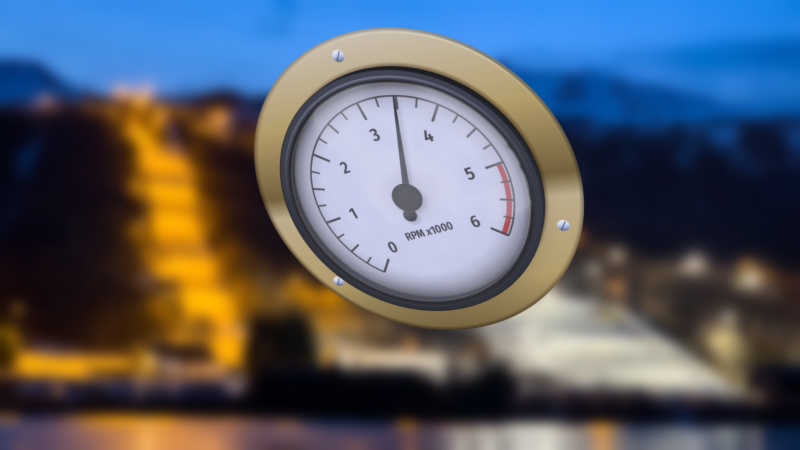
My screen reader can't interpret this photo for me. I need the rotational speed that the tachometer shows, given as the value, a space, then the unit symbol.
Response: 3500 rpm
